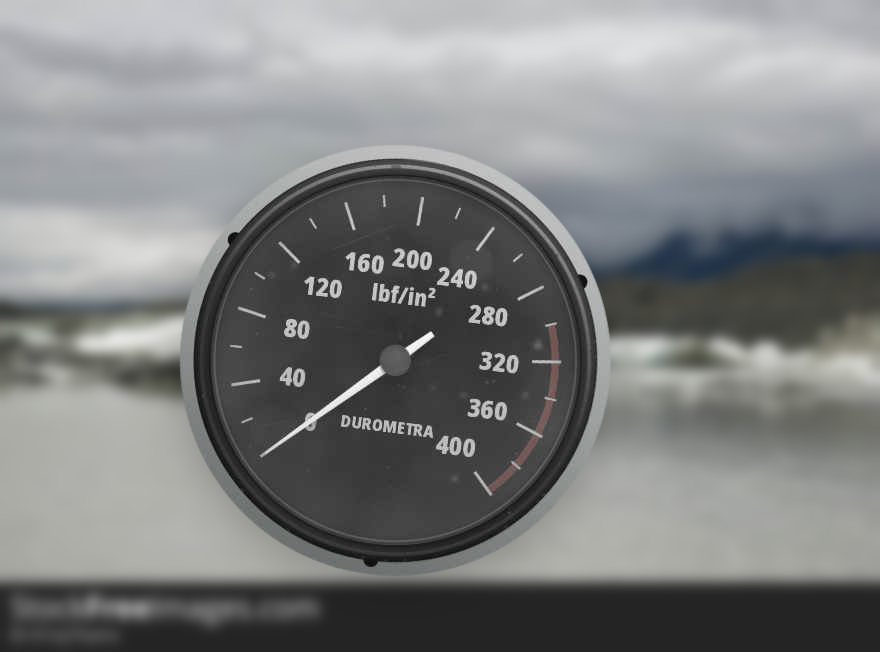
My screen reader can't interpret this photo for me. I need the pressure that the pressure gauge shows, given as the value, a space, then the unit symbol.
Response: 0 psi
